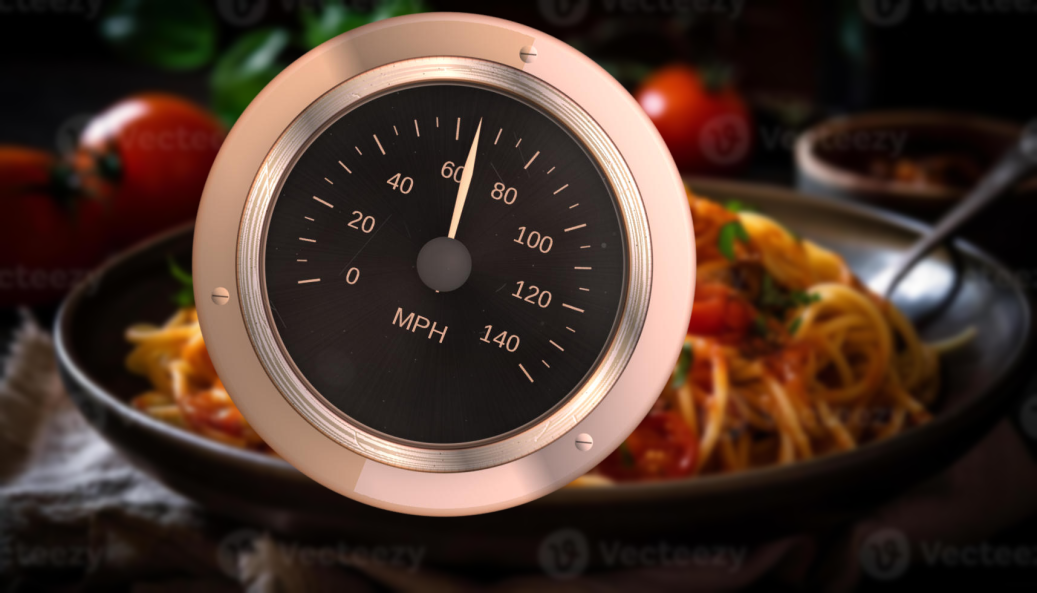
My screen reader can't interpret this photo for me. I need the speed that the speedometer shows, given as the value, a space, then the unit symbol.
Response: 65 mph
